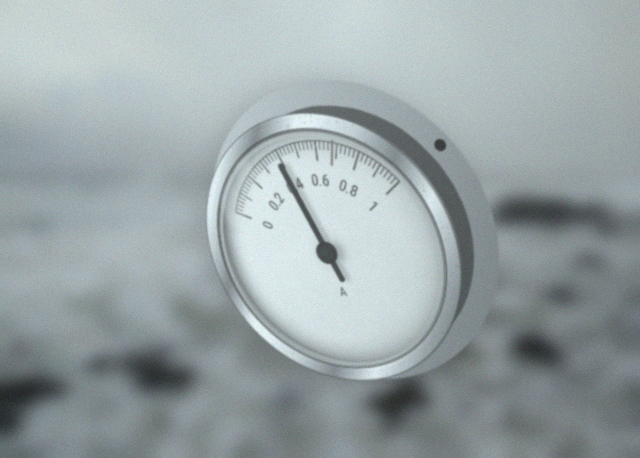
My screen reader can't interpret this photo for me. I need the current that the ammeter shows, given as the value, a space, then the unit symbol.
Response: 0.4 A
